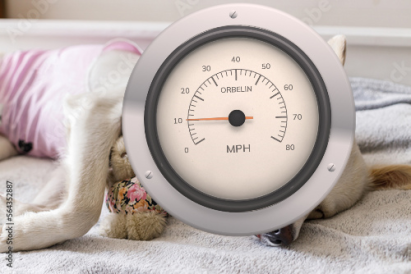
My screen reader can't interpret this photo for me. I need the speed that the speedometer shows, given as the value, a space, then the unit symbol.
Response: 10 mph
